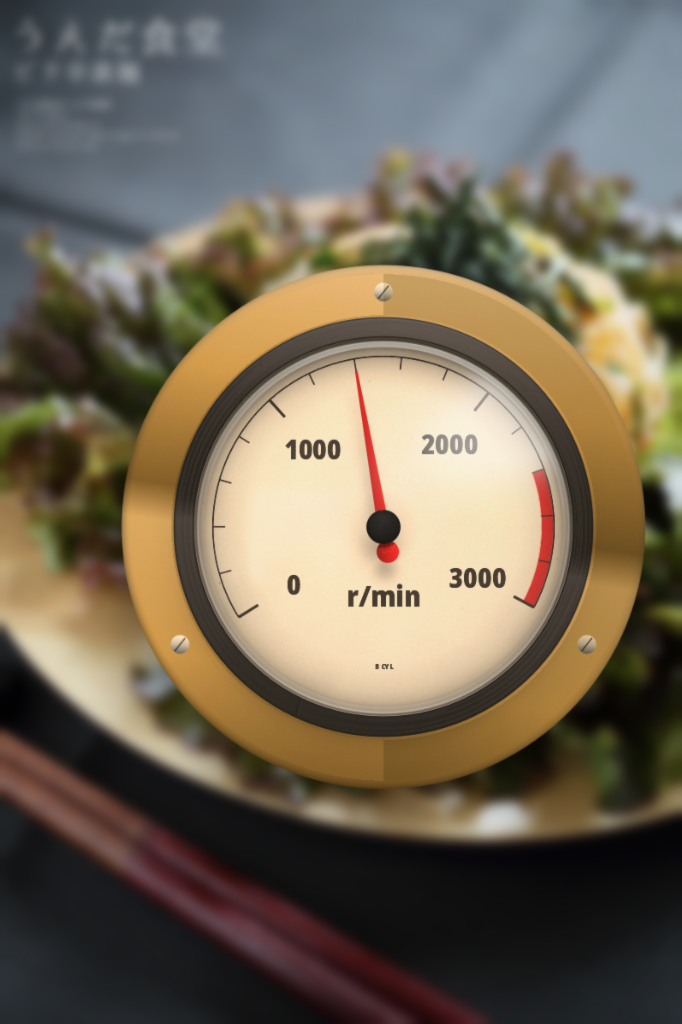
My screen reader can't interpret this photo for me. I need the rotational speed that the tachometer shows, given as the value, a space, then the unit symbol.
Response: 1400 rpm
